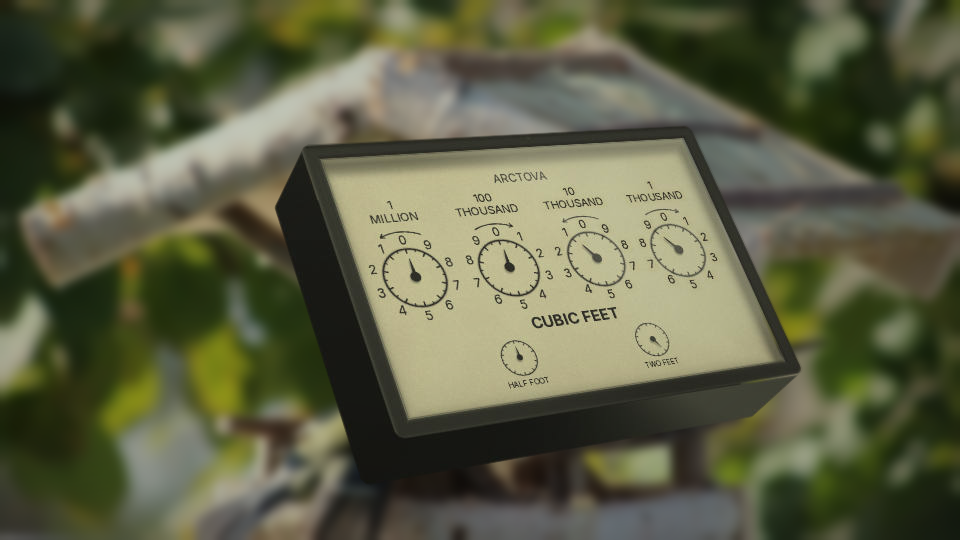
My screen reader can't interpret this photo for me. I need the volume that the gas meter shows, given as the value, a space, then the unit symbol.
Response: 900 ft³
